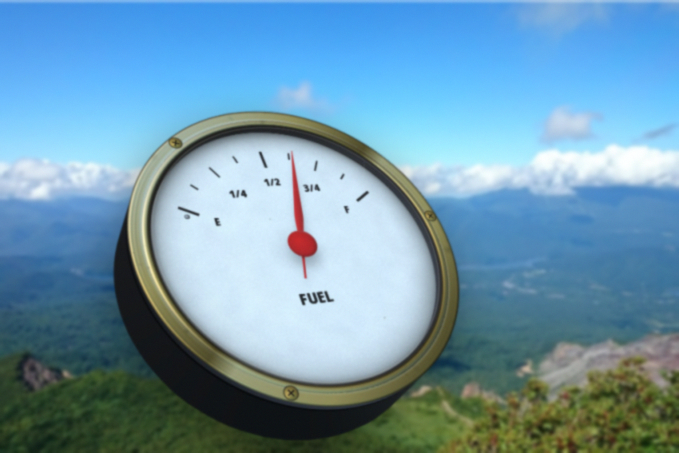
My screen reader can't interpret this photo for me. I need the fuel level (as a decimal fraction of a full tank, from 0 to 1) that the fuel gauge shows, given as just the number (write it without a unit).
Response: 0.625
